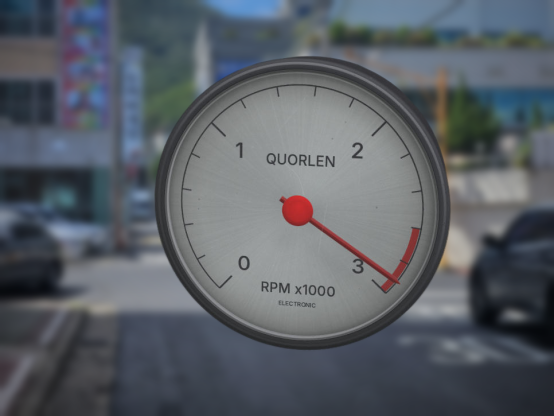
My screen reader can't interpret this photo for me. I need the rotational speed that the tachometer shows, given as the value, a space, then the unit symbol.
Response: 2900 rpm
